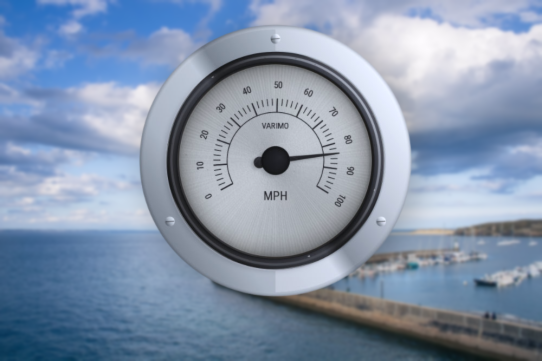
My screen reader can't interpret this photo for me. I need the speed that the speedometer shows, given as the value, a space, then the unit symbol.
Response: 84 mph
